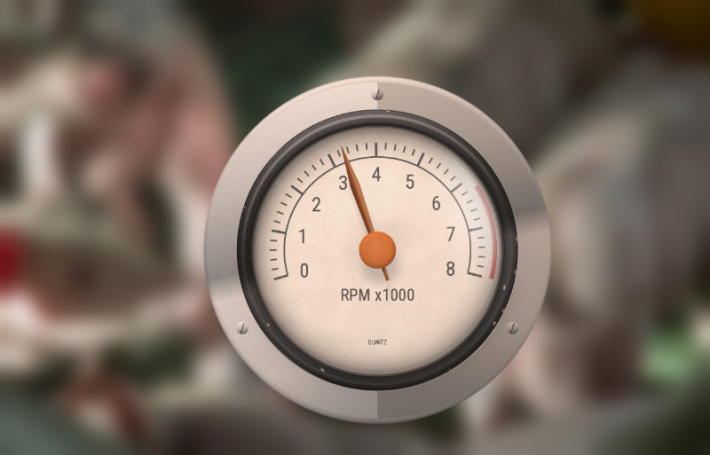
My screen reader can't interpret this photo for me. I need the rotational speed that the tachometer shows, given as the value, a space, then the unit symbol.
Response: 3300 rpm
